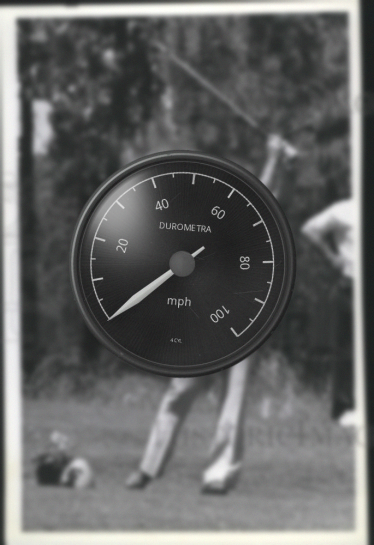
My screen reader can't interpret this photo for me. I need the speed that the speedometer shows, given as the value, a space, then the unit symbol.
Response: 0 mph
